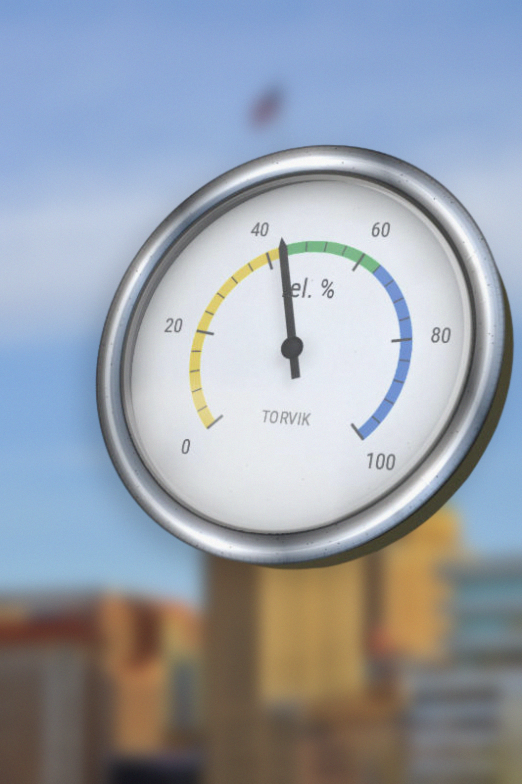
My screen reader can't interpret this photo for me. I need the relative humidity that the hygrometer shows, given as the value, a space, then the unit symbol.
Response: 44 %
